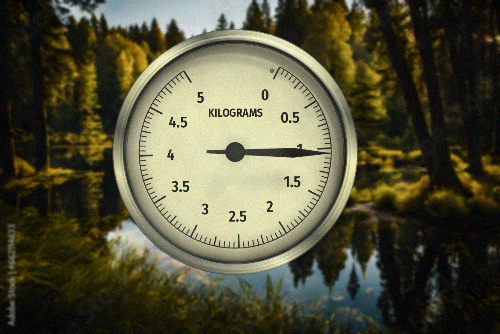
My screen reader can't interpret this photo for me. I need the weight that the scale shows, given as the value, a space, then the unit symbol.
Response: 1.05 kg
